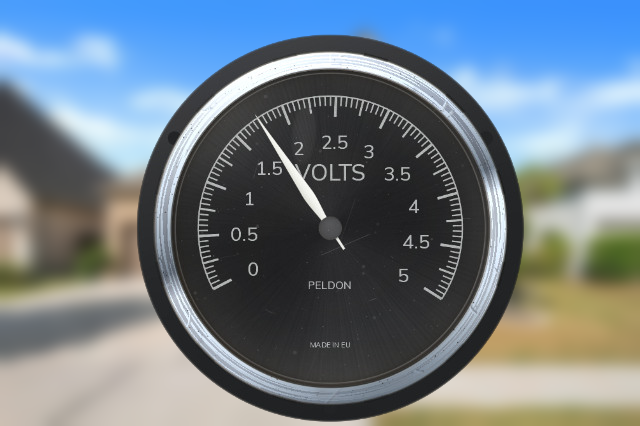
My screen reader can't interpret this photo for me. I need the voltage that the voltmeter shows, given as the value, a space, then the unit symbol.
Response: 1.75 V
